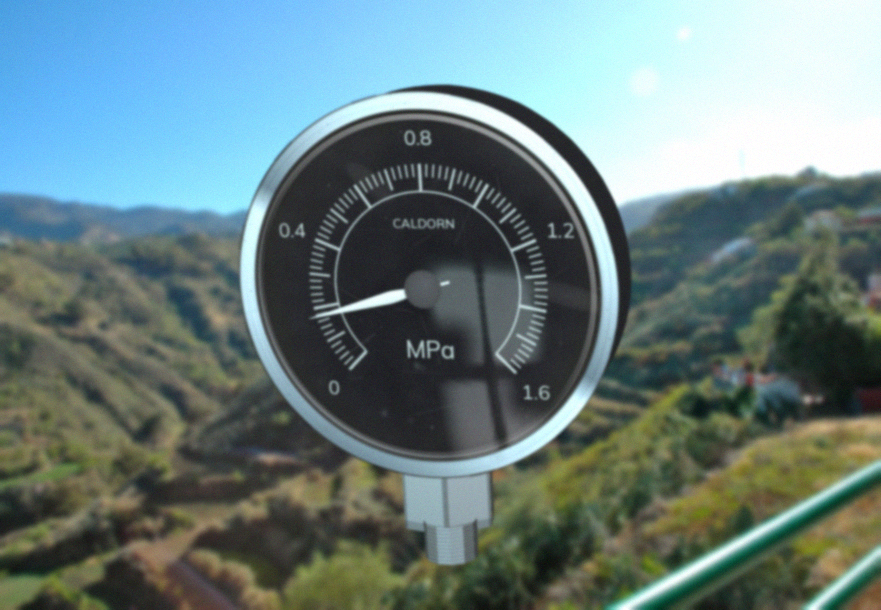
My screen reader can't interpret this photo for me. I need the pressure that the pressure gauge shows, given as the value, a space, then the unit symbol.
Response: 0.18 MPa
